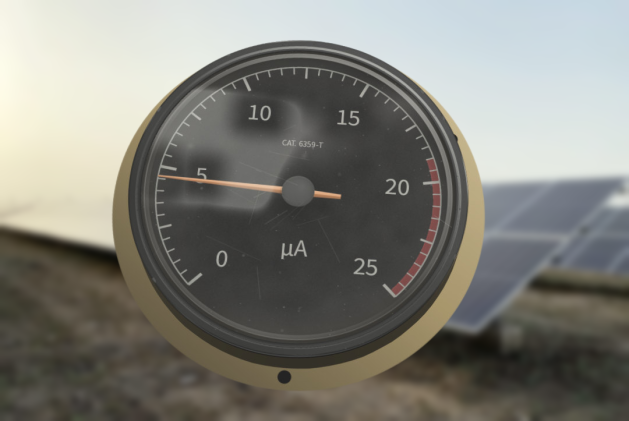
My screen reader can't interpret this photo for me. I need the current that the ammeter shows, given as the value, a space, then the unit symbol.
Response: 4.5 µA
